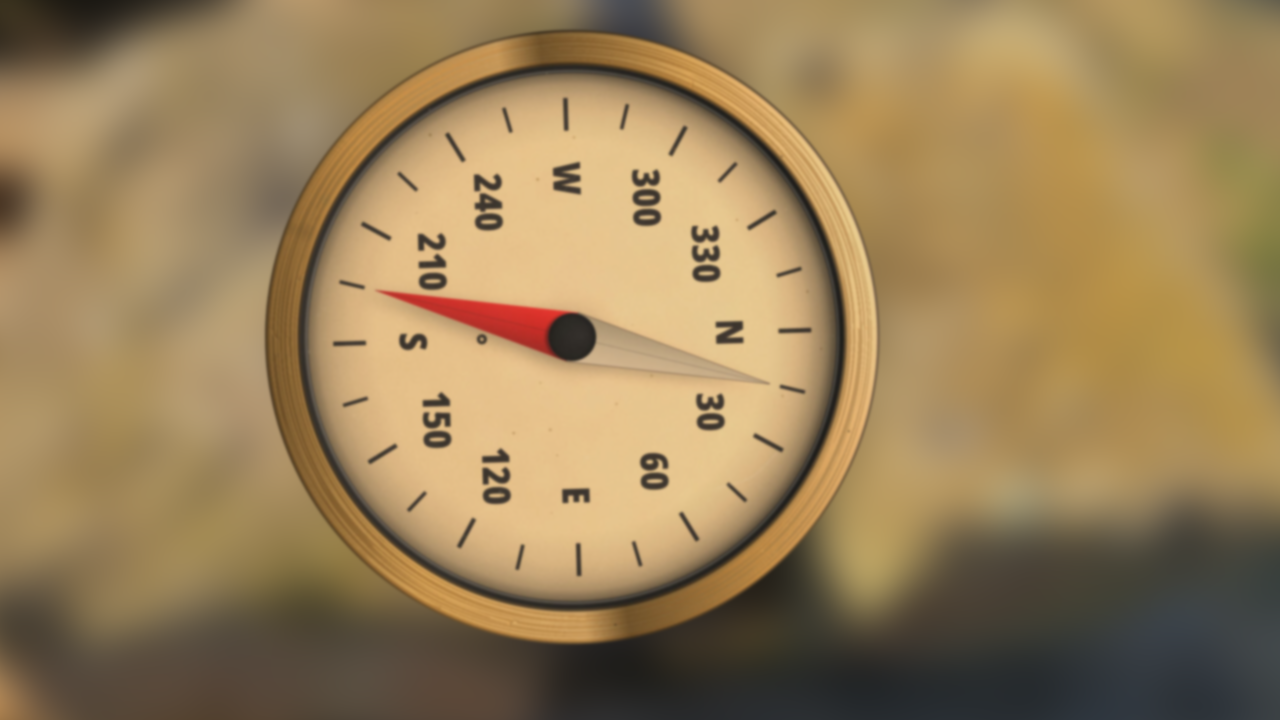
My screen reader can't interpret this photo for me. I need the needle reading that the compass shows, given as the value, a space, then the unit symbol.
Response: 195 °
